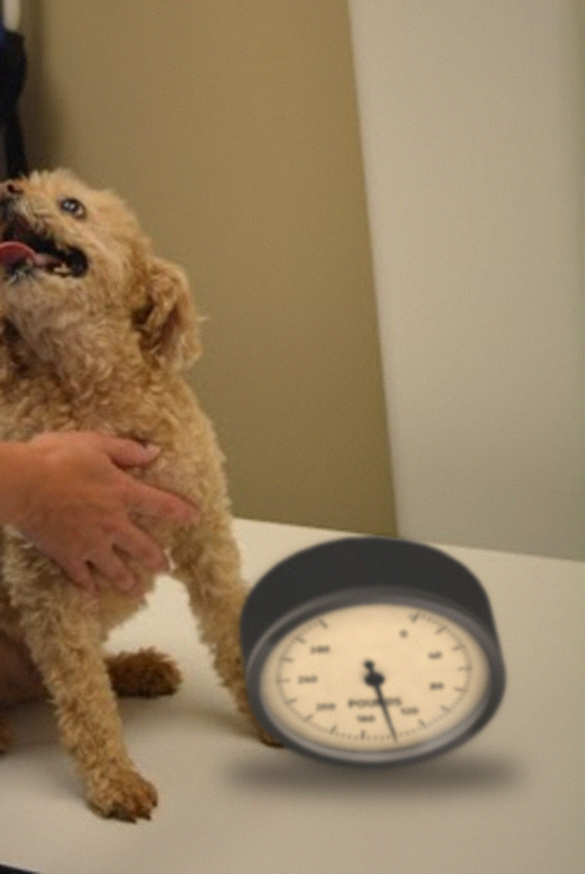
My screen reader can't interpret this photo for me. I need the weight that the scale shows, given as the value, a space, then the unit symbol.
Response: 140 lb
